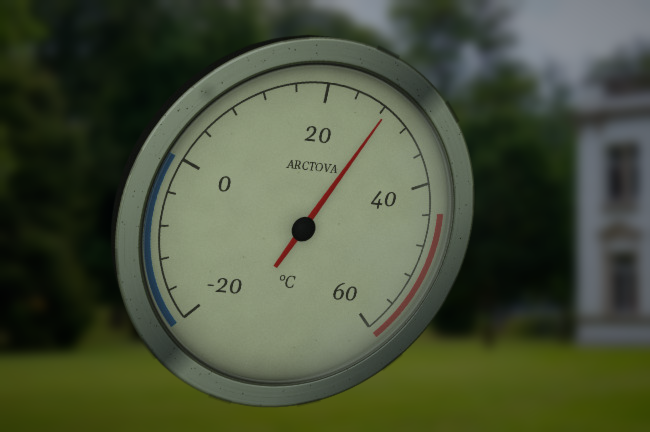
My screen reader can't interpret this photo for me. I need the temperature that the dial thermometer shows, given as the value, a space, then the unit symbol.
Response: 28 °C
